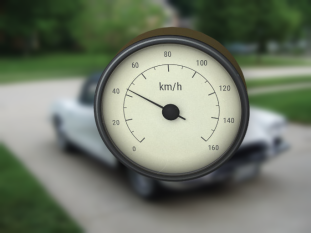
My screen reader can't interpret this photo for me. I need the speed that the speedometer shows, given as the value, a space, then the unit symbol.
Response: 45 km/h
